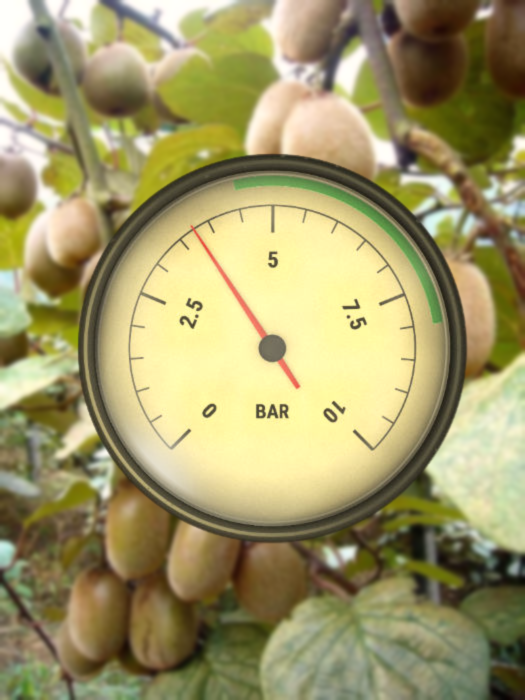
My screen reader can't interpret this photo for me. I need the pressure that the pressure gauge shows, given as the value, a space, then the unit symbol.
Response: 3.75 bar
